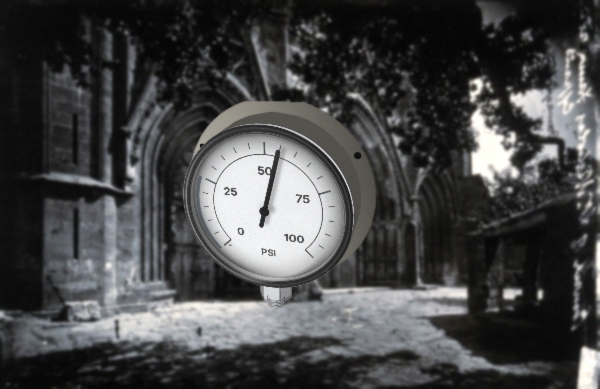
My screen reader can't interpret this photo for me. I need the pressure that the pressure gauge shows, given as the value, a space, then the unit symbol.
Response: 55 psi
